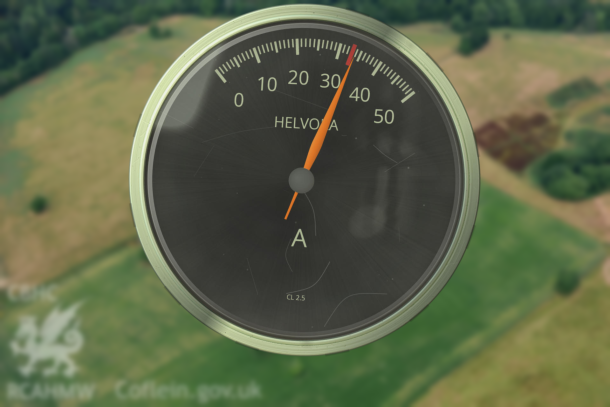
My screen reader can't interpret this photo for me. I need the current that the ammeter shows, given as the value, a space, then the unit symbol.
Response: 34 A
